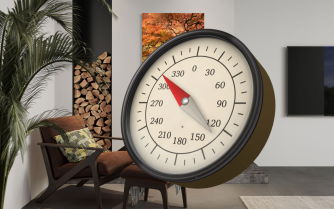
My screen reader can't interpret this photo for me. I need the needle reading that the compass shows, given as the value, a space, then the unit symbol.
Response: 310 °
